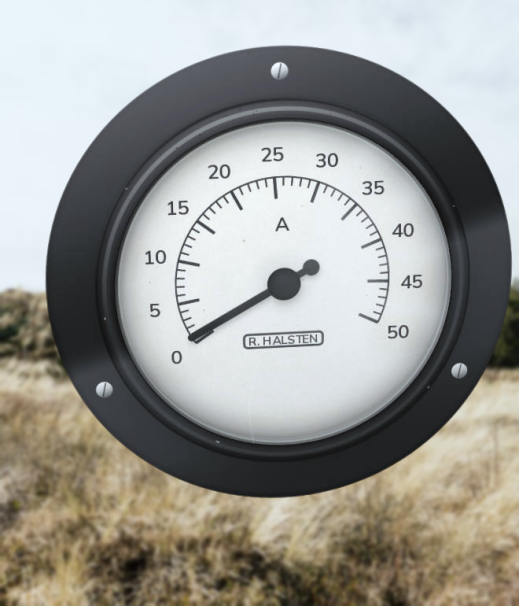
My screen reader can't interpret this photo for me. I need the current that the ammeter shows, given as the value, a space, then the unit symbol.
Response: 1 A
